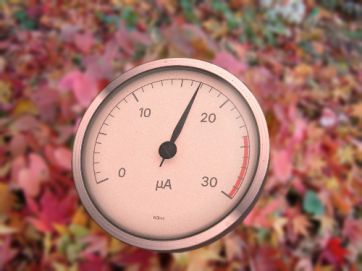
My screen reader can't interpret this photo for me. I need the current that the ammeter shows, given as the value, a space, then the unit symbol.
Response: 17 µA
